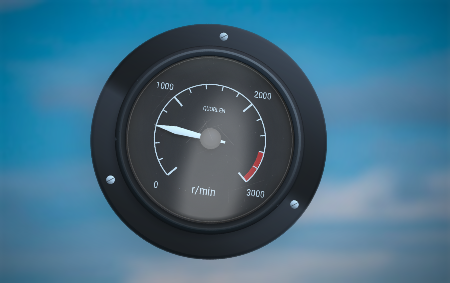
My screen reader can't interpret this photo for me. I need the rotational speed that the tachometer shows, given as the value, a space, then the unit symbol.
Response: 600 rpm
